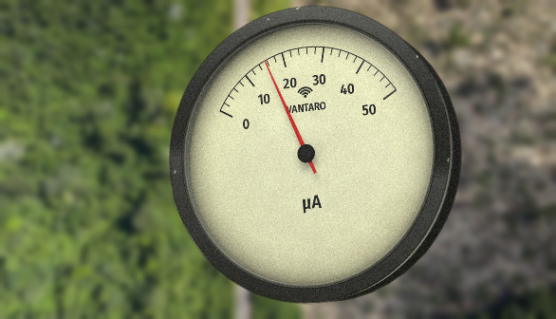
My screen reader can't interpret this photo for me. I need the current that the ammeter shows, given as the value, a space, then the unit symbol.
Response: 16 µA
